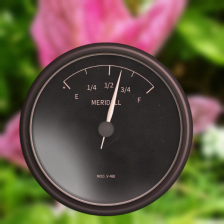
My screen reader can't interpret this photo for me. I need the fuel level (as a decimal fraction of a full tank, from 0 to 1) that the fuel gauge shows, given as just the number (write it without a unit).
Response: 0.625
